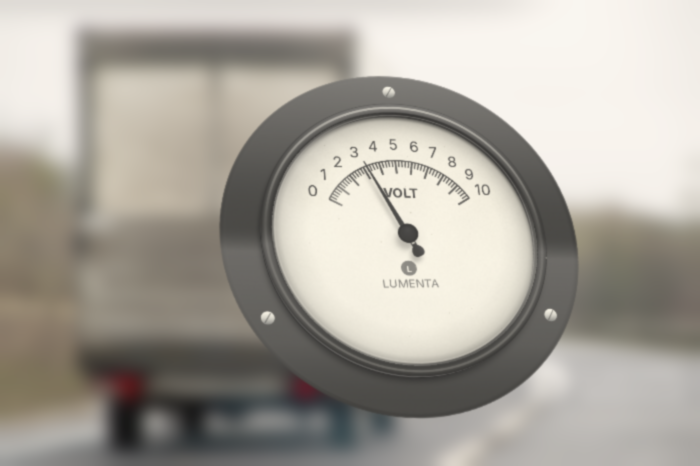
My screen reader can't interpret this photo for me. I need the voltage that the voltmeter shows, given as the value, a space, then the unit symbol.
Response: 3 V
